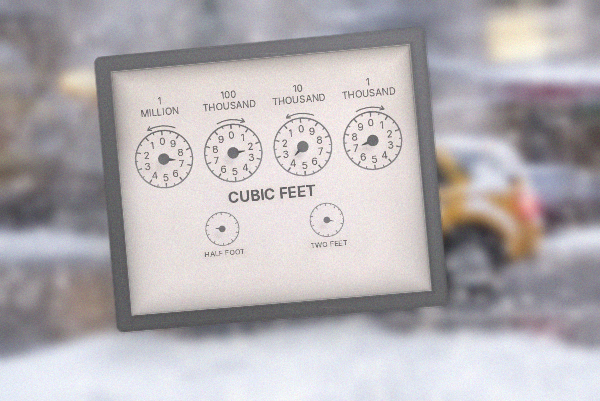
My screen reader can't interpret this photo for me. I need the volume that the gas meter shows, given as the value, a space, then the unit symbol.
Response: 723700 ft³
